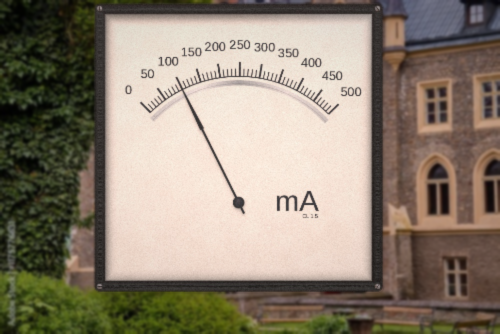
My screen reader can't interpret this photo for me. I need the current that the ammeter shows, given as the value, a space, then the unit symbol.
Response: 100 mA
